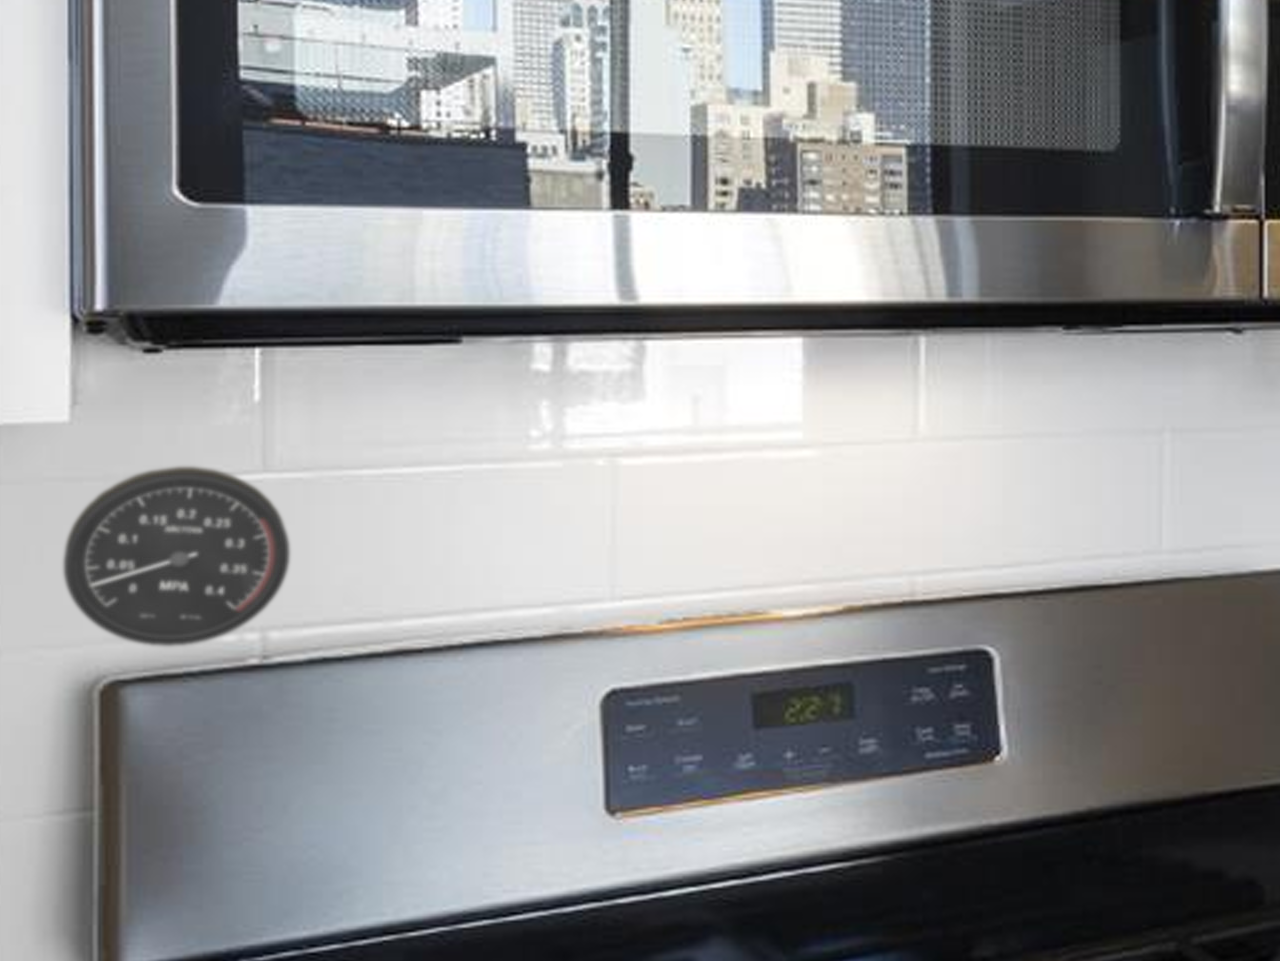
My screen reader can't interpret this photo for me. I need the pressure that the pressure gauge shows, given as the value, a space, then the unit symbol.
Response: 0.03 MPa
